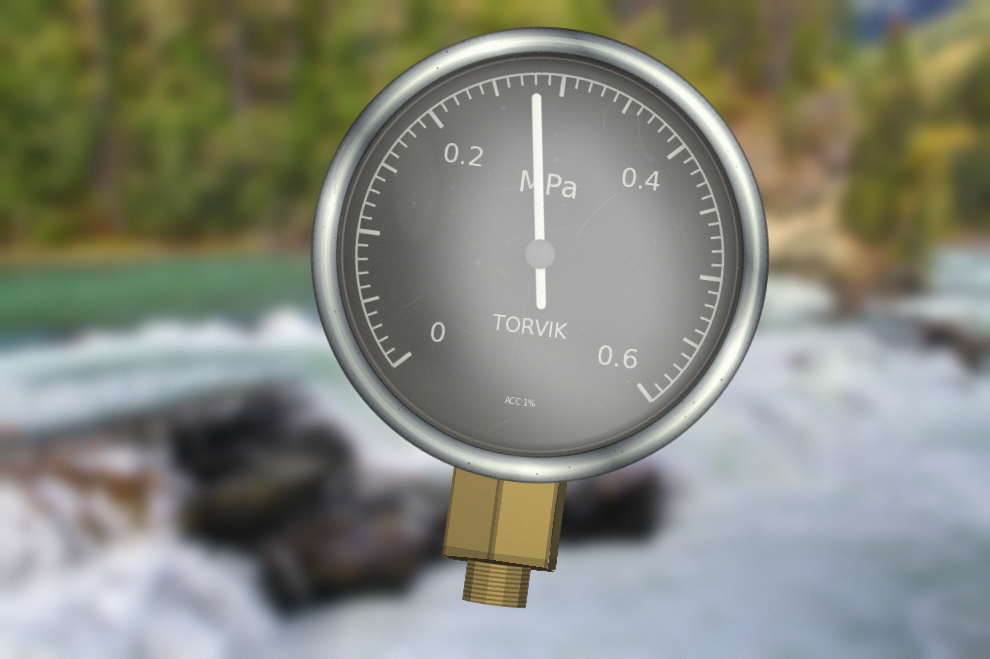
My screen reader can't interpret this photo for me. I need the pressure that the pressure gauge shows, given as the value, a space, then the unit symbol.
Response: 0.28 MPa
